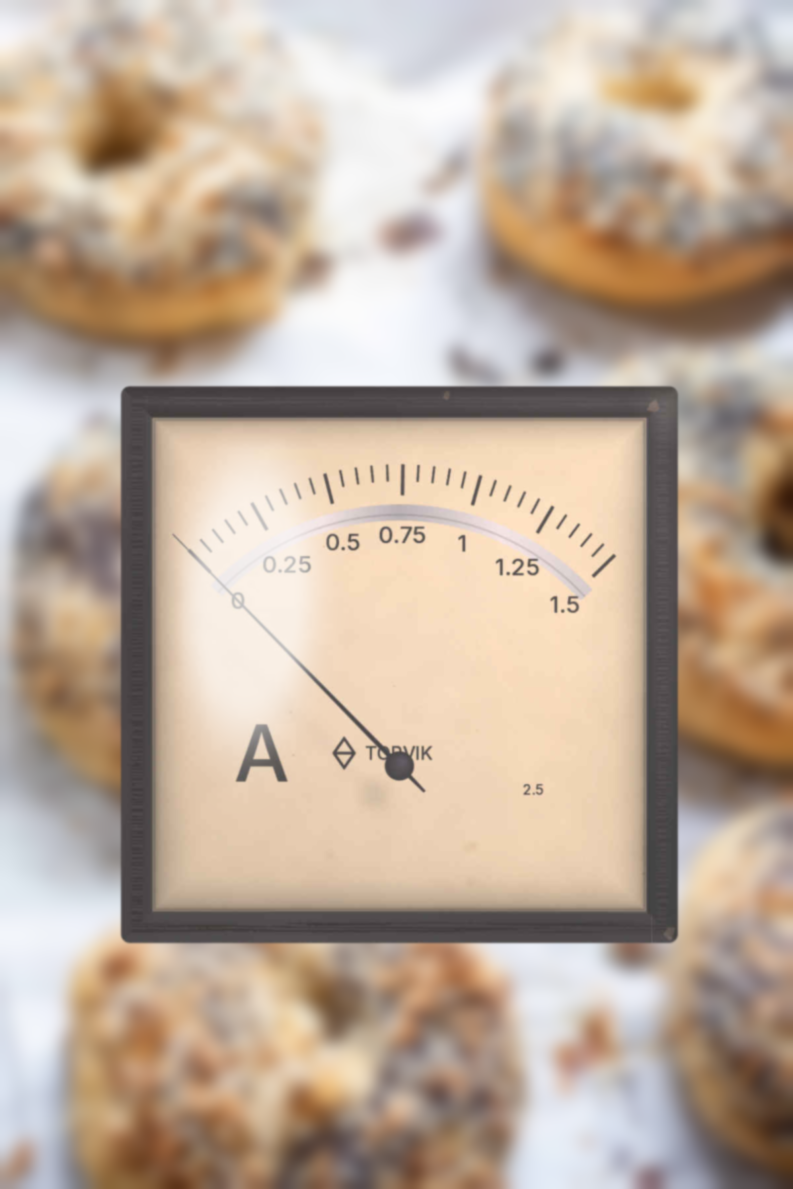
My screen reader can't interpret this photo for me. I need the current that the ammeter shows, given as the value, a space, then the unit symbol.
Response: 0 A
